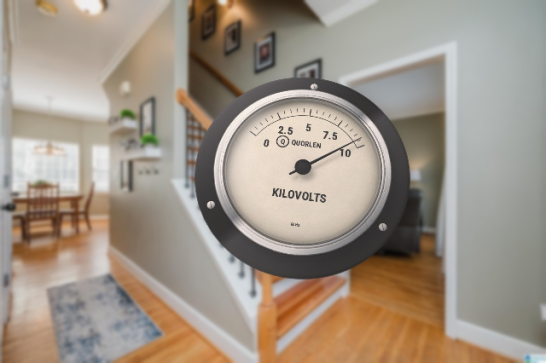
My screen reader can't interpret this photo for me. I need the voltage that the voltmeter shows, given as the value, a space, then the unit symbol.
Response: 9.5 kV
